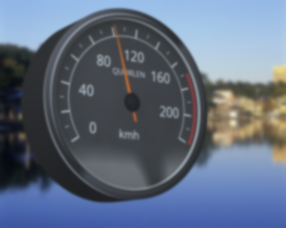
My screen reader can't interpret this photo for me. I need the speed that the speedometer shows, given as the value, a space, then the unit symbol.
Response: 100 km/h
